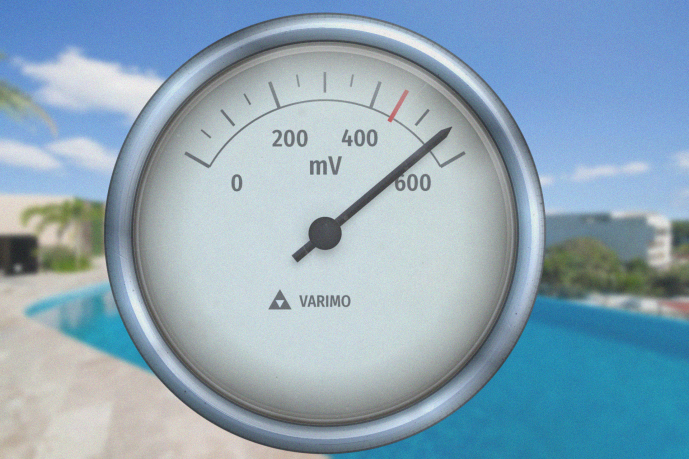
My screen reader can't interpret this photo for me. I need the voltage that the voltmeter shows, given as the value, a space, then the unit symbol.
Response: 550 mV
